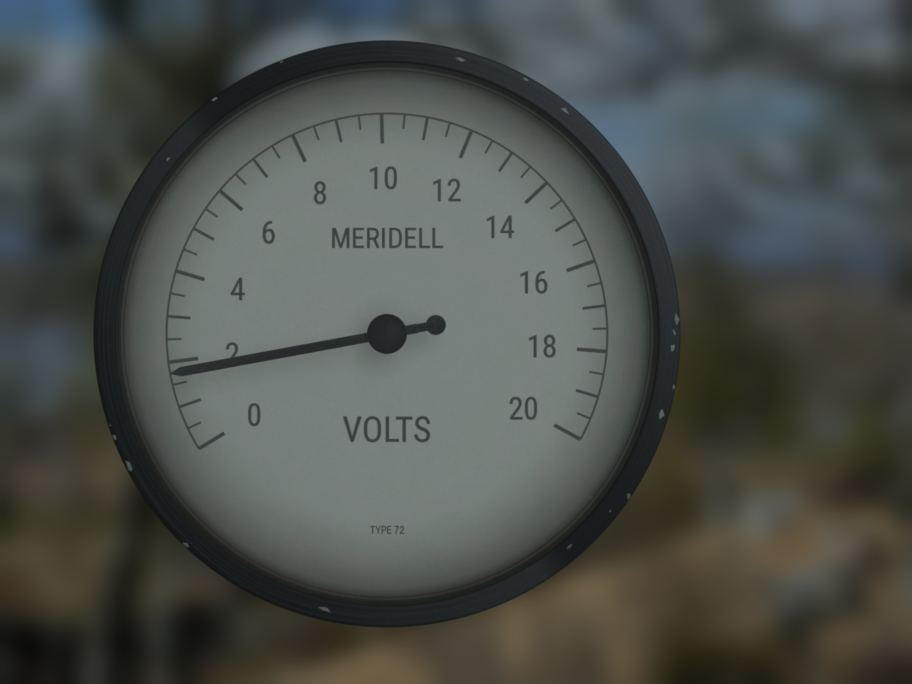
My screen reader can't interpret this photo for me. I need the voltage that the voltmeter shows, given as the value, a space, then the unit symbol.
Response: 1.75 V
